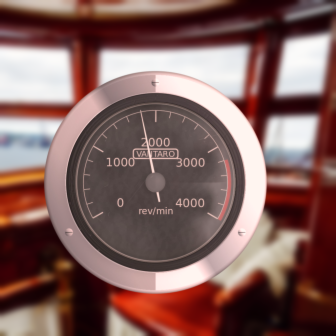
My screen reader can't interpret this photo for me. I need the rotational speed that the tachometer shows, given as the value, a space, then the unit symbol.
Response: 1800 rpm
